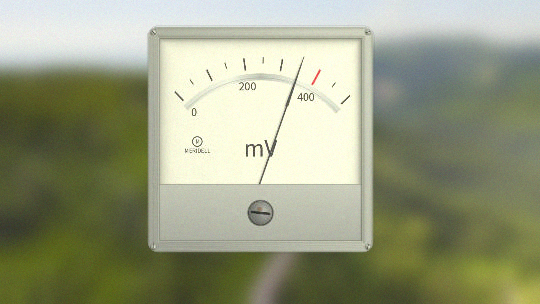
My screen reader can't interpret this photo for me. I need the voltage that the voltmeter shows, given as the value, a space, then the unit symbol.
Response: 350 mV
